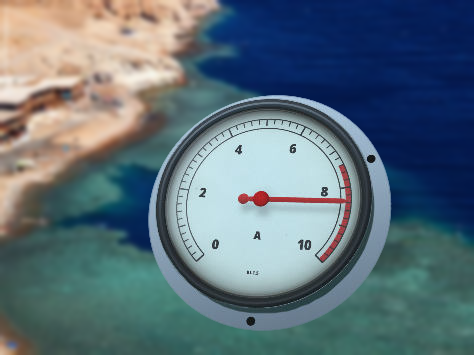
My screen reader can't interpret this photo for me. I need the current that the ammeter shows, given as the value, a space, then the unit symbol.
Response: 8.4 A
